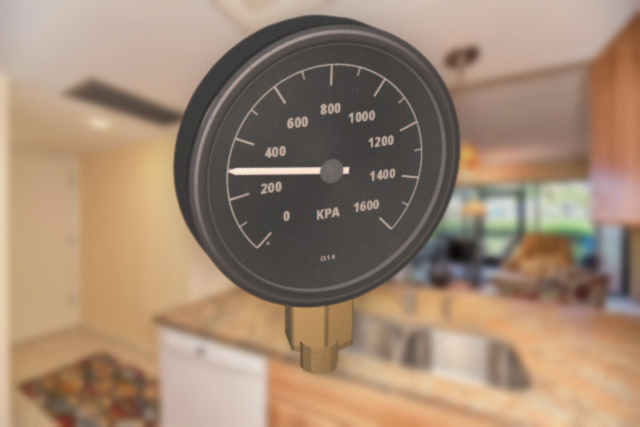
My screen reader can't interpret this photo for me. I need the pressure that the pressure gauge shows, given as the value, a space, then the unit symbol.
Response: 300 kPa
